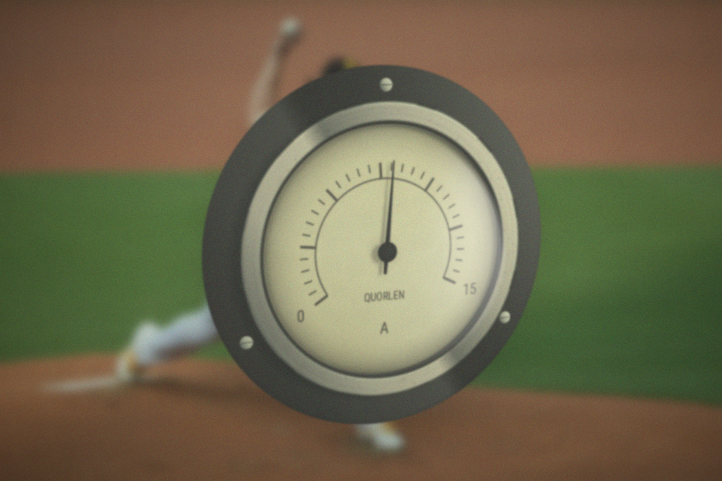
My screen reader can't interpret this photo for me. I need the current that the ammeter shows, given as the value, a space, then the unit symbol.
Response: 8 A
